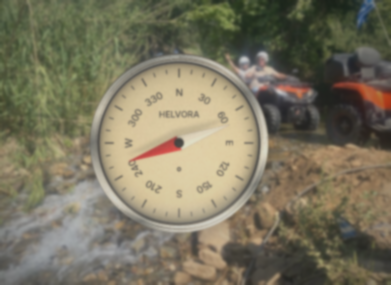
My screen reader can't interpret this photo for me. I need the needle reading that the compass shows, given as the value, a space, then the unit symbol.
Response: 250 °
